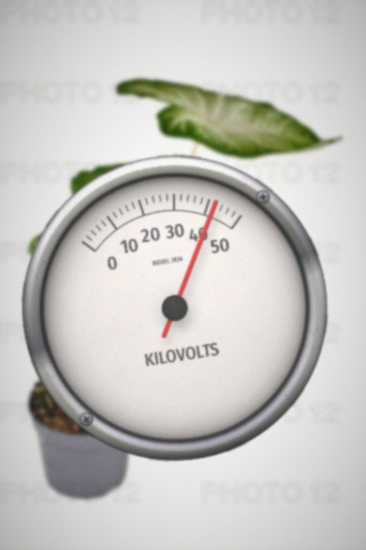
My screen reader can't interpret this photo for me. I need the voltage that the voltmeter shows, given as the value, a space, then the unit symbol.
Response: 42 kV
